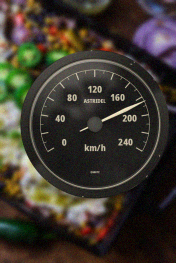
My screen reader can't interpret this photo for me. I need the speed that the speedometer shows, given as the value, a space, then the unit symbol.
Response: 185 km/h
